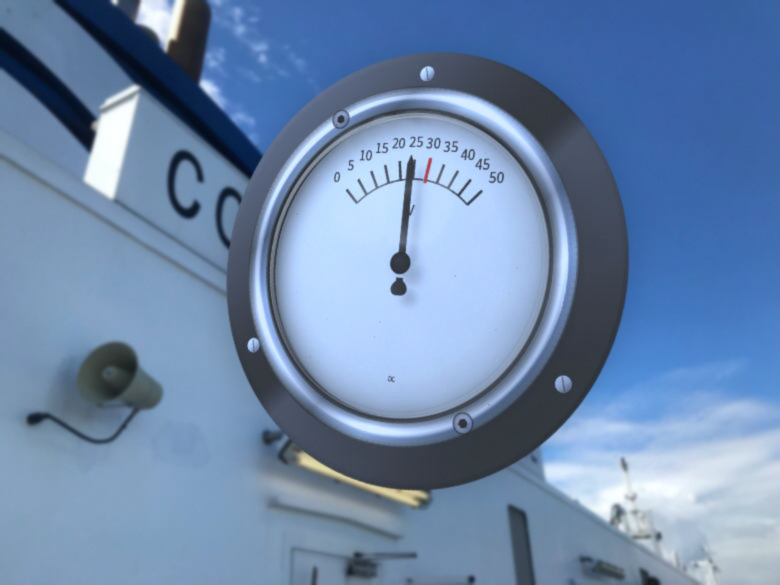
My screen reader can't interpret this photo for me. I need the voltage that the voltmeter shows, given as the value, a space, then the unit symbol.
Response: 25 V
